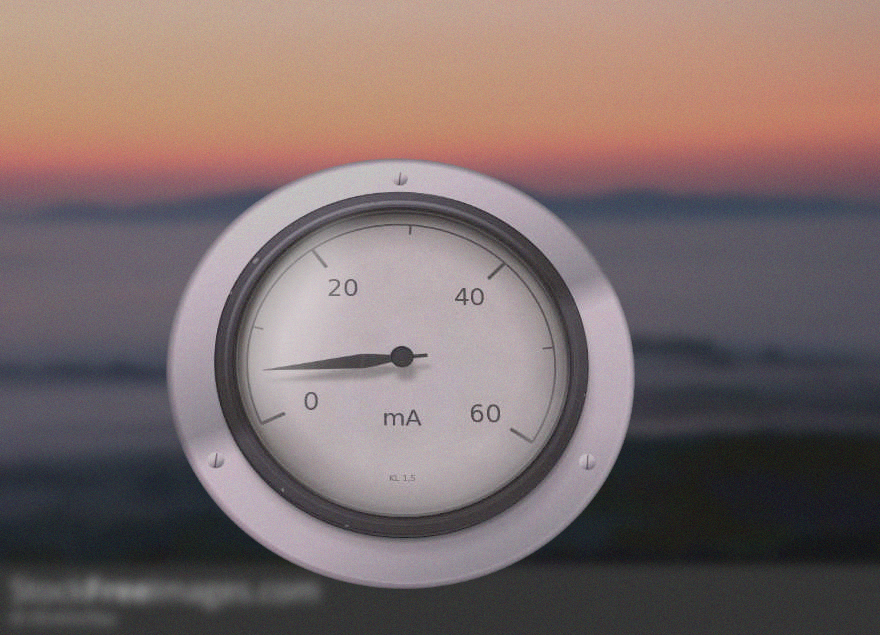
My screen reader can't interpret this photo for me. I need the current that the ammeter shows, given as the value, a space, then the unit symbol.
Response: 5 mA
